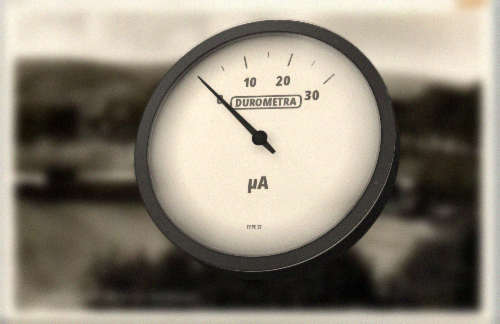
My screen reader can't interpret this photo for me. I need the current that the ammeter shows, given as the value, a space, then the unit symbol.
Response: 0 µA
